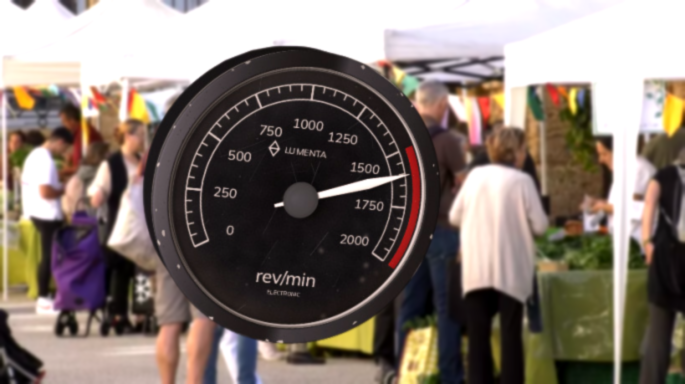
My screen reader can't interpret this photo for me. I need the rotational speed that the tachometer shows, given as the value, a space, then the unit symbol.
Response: 1600 rpm
